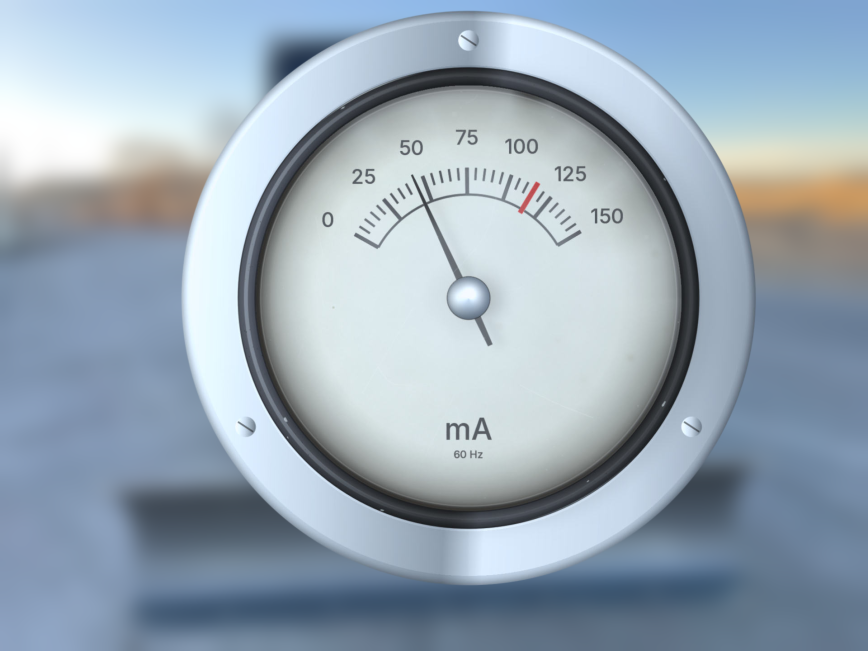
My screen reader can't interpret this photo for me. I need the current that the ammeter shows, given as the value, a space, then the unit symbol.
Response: 45 mA
